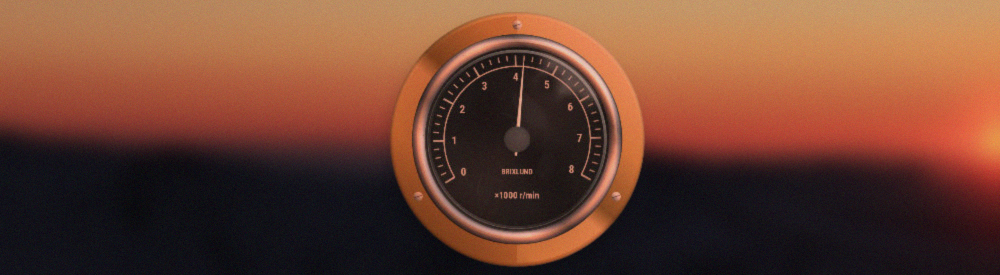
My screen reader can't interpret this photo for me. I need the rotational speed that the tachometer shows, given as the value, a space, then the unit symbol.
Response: 4200 rpm
